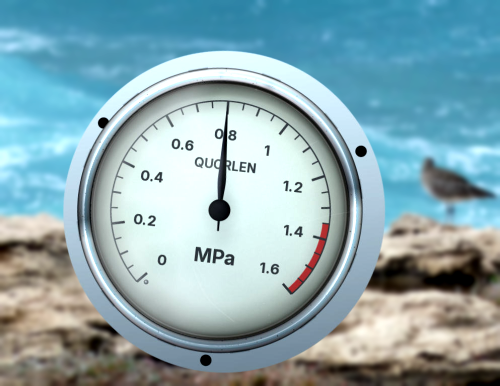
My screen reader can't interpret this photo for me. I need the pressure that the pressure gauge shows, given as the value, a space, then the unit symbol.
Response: 0.8 MPa
